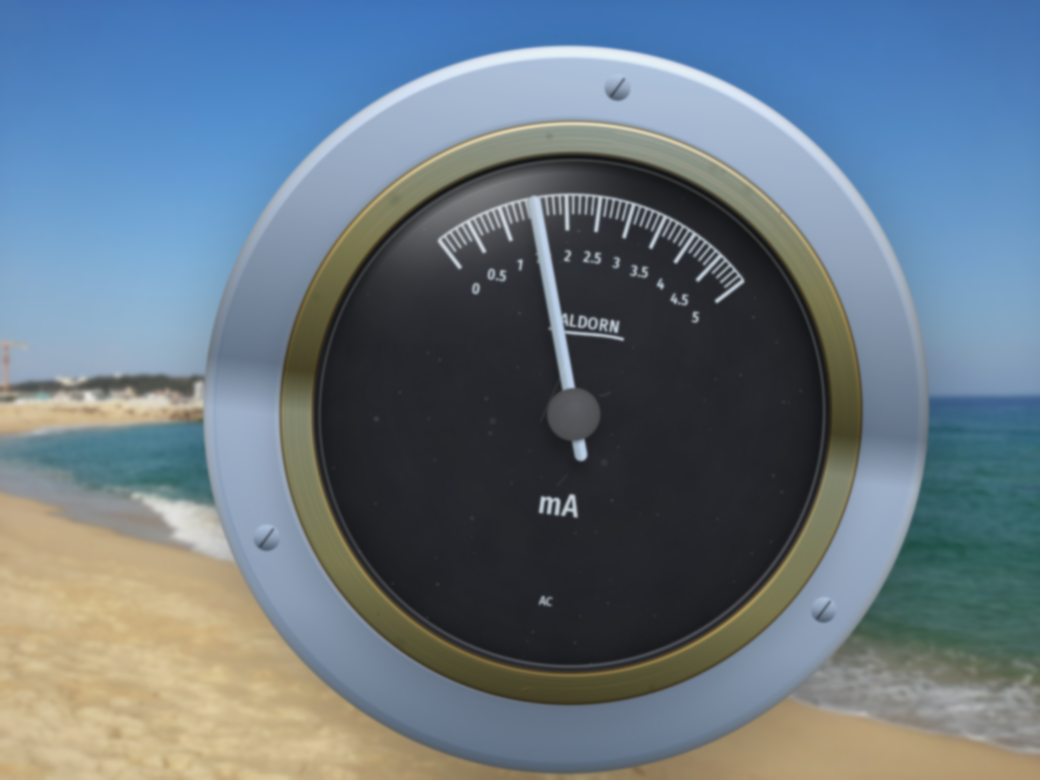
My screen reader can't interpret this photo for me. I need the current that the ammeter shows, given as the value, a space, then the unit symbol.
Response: 1.5 mA
